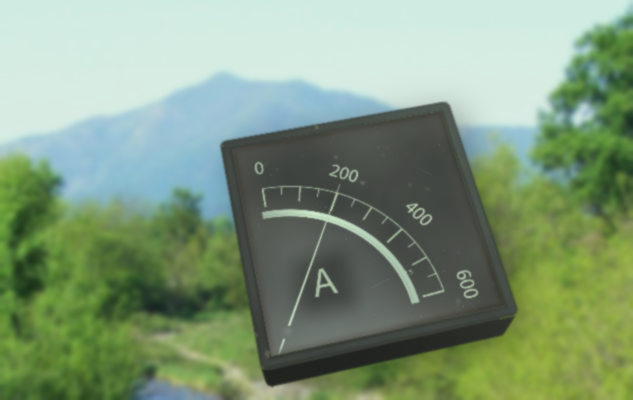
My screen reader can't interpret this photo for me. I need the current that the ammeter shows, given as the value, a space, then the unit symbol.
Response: 200 A
